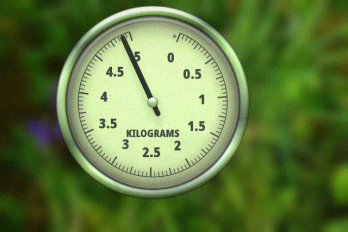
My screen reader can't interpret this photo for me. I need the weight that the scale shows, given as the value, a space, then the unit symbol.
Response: 4.9 kg
